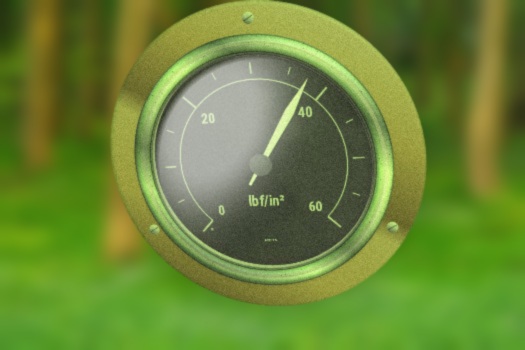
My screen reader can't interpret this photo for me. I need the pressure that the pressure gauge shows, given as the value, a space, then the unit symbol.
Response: 37.5 psi
